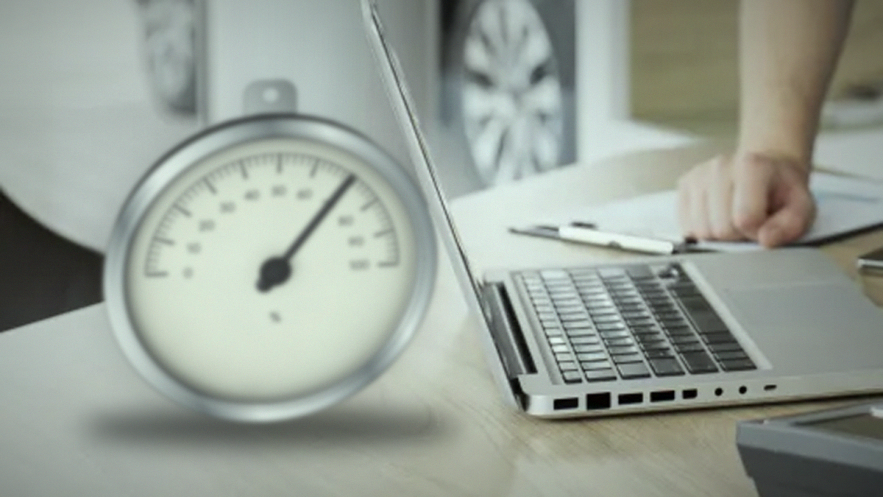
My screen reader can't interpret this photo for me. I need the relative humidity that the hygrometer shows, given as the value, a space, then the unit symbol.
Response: 70 %
